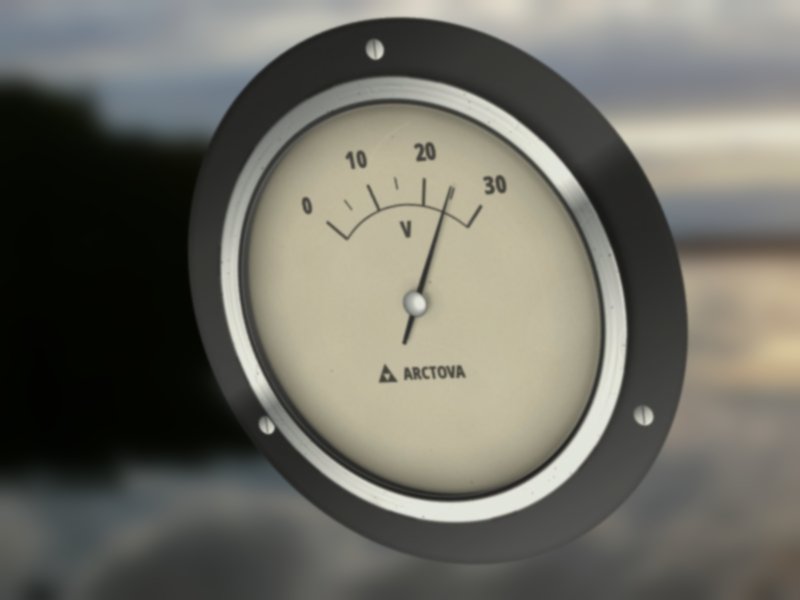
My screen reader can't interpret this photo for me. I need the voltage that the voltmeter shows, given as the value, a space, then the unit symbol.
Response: 25 V
